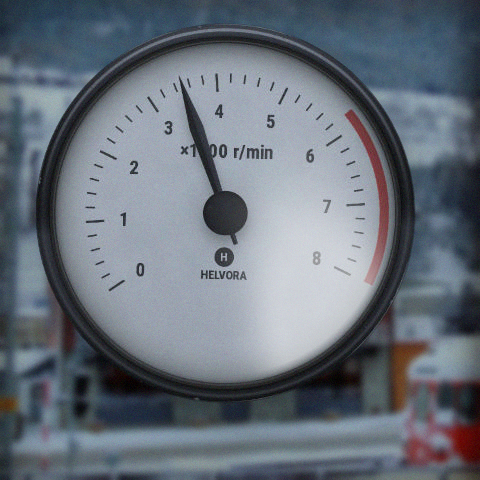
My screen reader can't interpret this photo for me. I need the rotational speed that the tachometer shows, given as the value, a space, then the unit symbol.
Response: 3500 rpm
